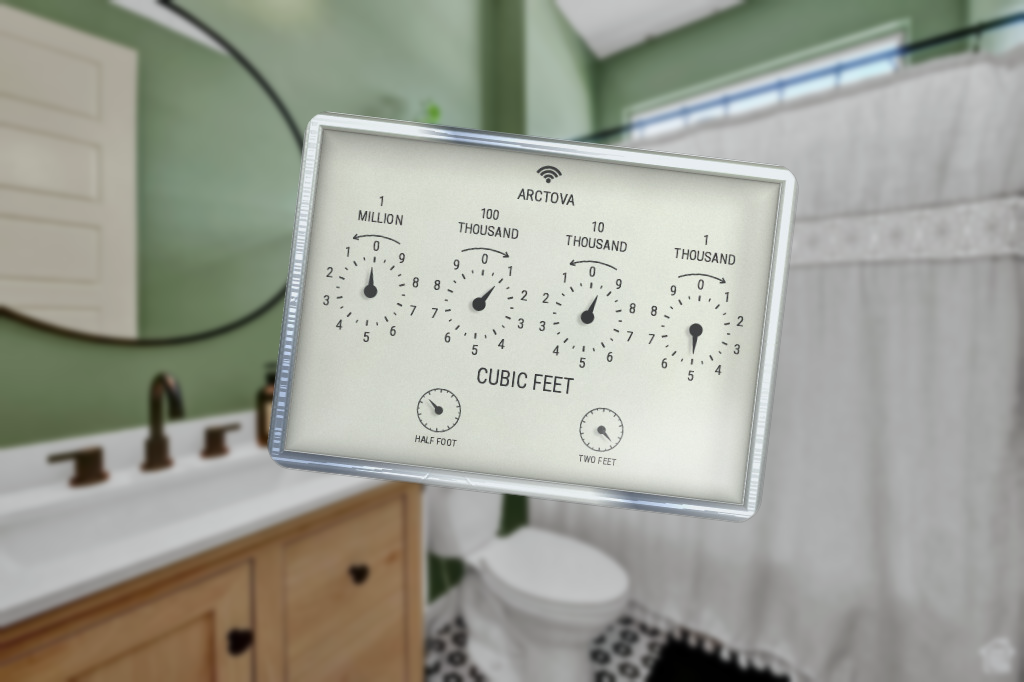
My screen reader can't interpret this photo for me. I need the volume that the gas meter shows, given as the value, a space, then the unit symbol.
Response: 9500 ft³
